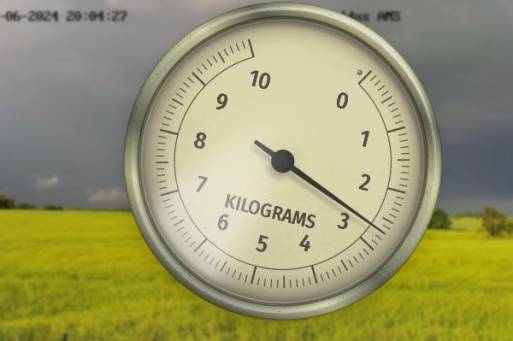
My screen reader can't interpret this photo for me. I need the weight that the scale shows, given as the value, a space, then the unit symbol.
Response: 2.7 kg
